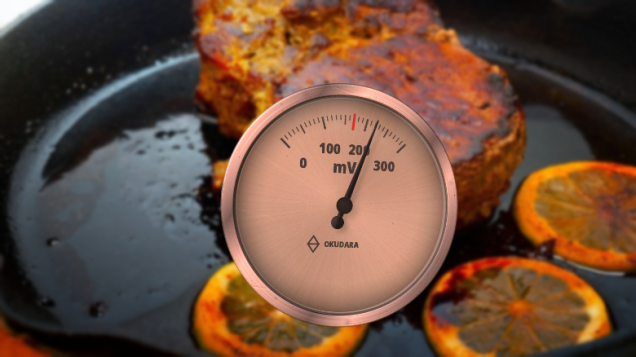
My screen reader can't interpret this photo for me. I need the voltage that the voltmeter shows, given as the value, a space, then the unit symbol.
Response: 220 mV
